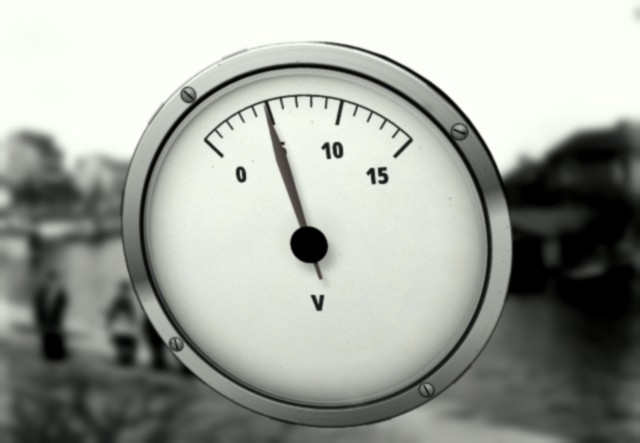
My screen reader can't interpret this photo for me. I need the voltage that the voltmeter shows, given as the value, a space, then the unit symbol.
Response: 5 V
